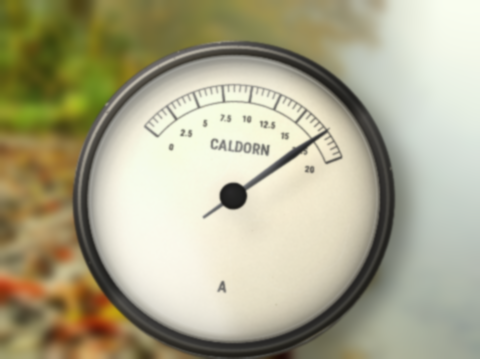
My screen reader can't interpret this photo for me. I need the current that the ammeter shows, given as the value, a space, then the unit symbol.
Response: 17.5 A
